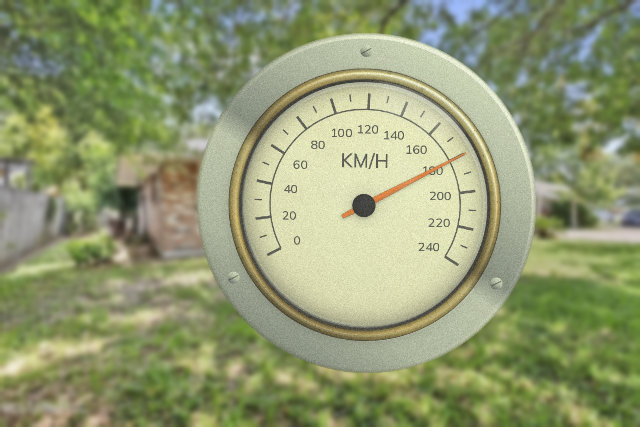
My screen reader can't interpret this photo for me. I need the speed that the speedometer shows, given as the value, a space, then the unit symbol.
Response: 180 km/h
